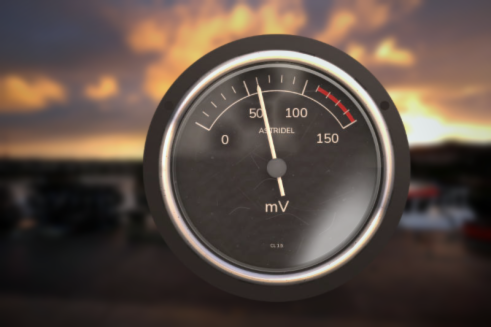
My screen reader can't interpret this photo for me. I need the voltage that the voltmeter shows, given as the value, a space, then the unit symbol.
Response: 60 mV
